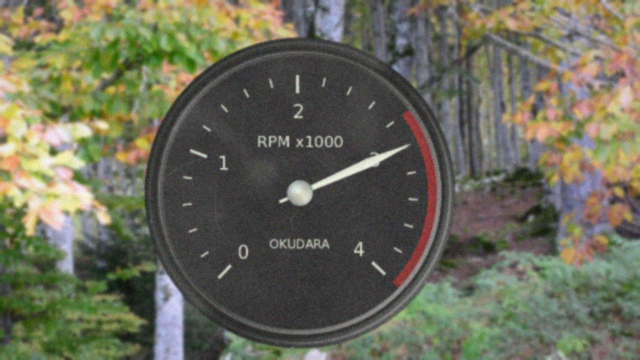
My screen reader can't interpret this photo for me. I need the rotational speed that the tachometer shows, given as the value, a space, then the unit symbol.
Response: 3000 rpm
